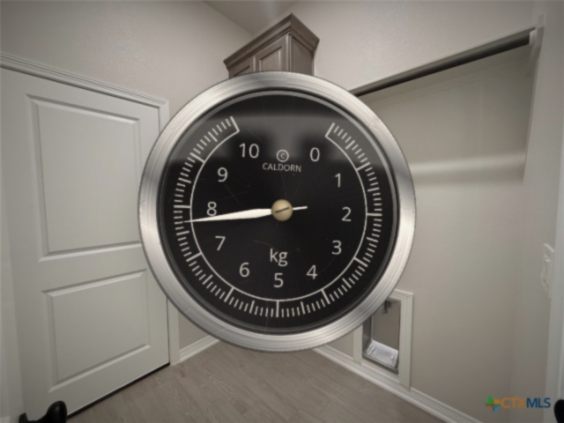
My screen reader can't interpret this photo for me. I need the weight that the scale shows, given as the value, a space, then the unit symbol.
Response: 7.7 kg
